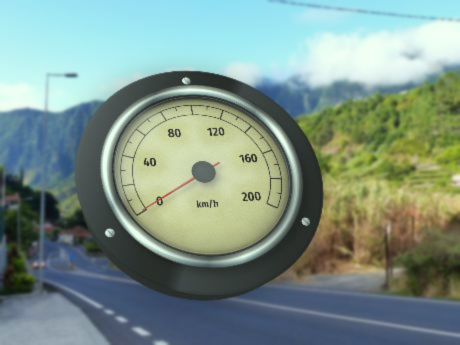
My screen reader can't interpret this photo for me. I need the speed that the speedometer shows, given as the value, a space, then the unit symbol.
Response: 0 km/h
